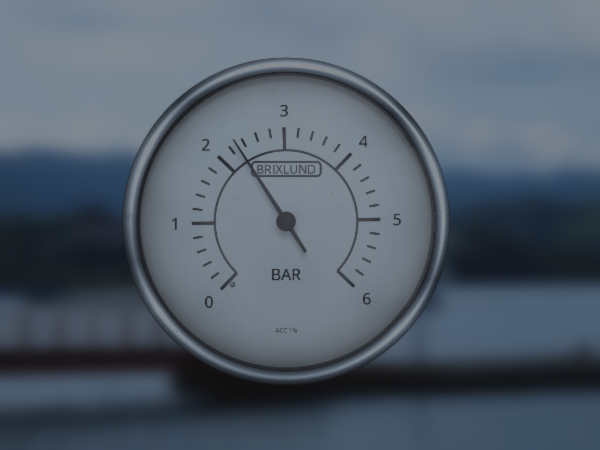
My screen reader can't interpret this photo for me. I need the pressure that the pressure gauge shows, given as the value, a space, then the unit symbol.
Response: 2.3 bar
